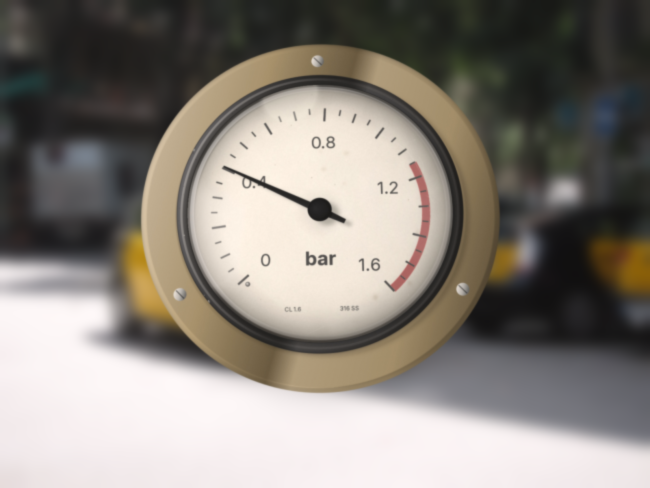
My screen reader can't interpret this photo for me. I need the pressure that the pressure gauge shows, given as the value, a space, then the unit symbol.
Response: 0.4 bar
